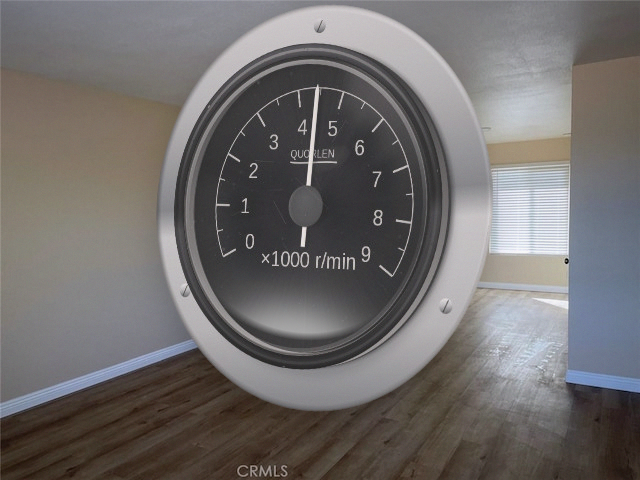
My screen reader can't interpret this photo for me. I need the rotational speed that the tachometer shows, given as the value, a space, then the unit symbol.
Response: 4500 rpm
